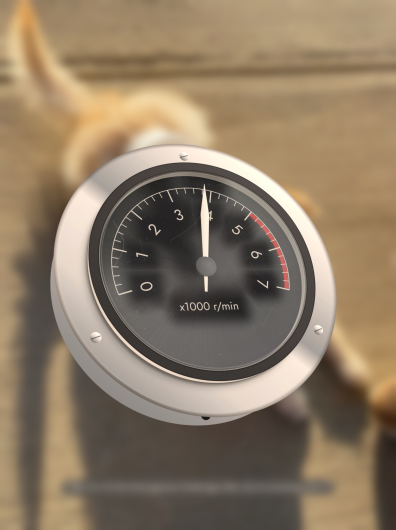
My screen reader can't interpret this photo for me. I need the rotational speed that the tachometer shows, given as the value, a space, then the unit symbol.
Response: 3800 rpm
